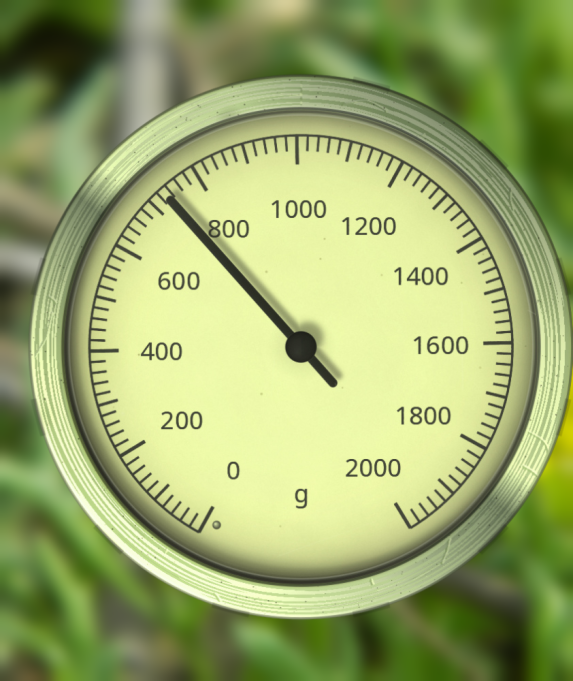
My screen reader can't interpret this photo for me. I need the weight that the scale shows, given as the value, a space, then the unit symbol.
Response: 730 g
